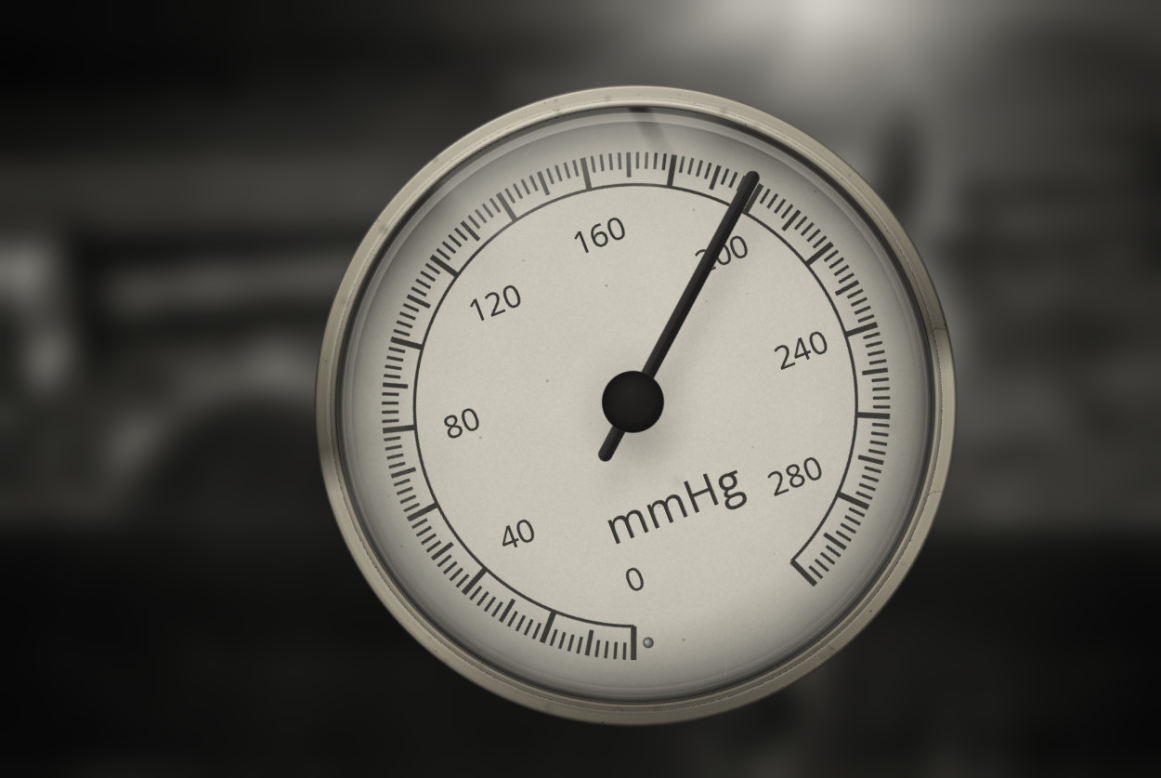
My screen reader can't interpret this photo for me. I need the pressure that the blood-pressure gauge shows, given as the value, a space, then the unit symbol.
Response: 198 mmHg
